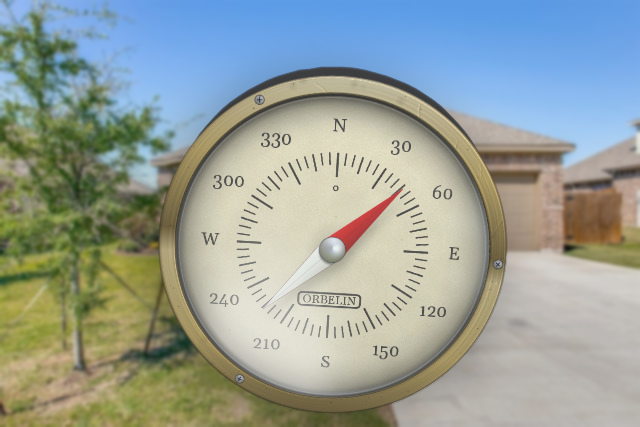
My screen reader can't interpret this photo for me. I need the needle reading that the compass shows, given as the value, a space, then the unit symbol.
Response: 45 °
